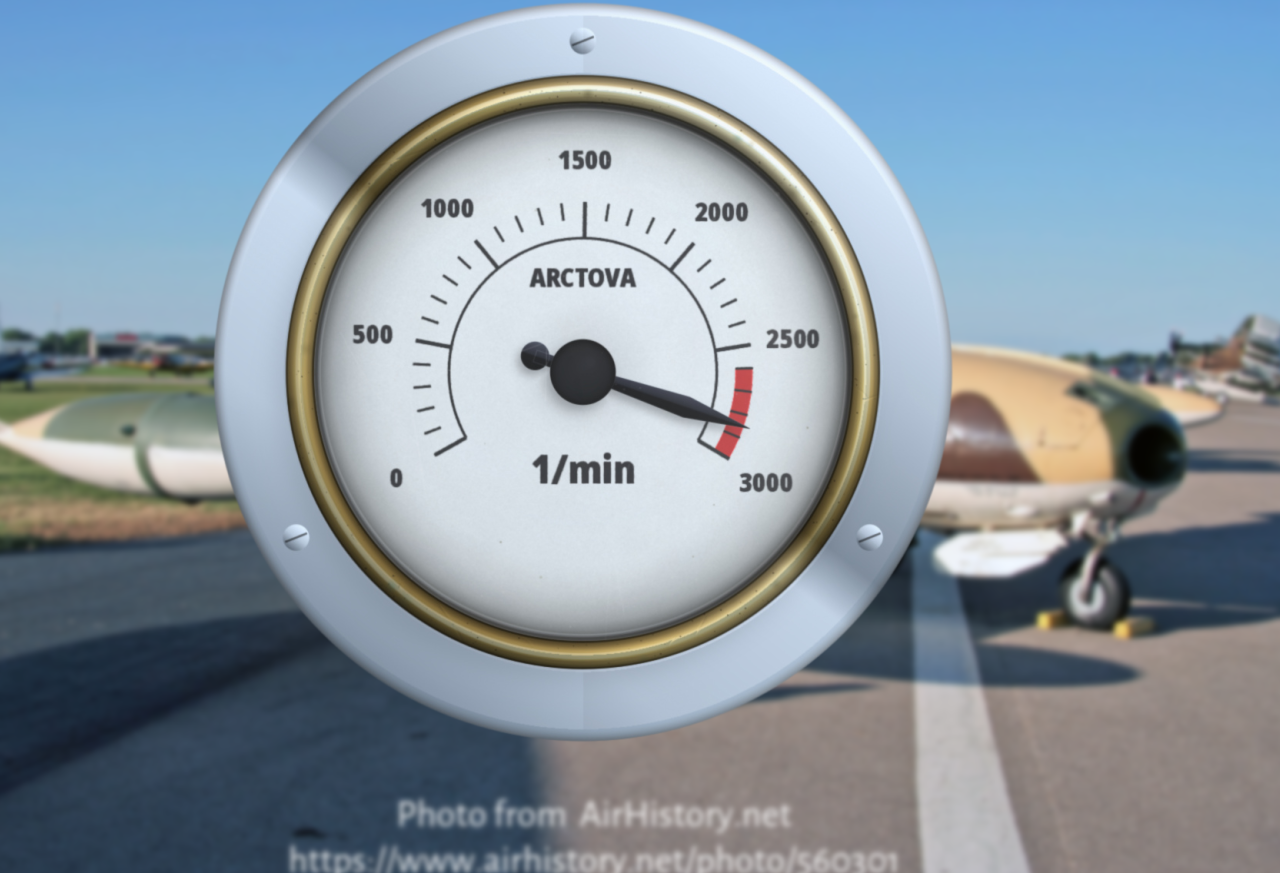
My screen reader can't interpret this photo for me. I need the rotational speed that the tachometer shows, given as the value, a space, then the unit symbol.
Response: 2850 rpm
